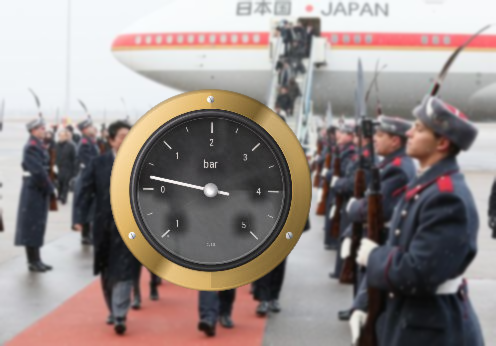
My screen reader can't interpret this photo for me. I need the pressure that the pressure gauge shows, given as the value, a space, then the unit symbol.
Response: 0.25 bar
